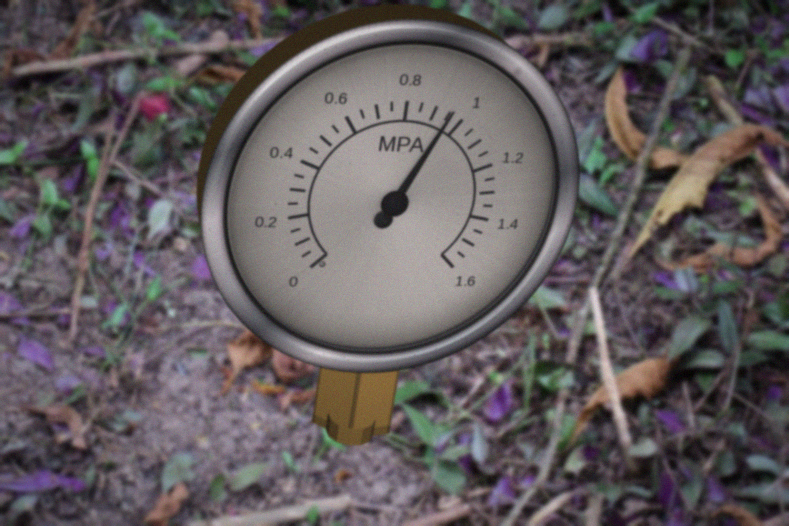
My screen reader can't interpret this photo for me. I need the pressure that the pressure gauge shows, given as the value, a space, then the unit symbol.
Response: 0.95 MPa
